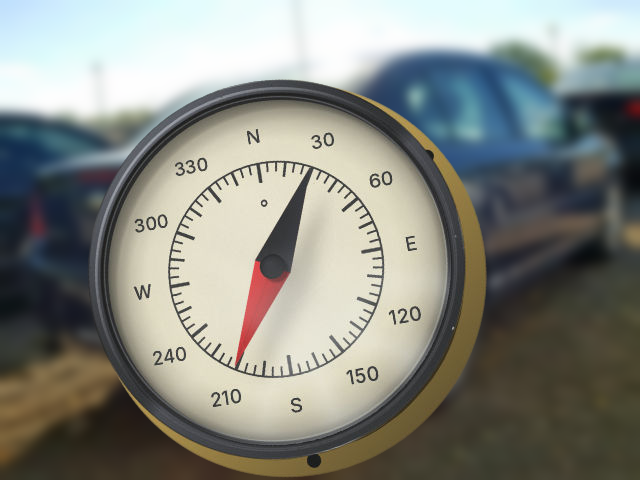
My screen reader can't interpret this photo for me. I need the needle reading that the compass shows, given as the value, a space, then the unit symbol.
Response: 210 °
